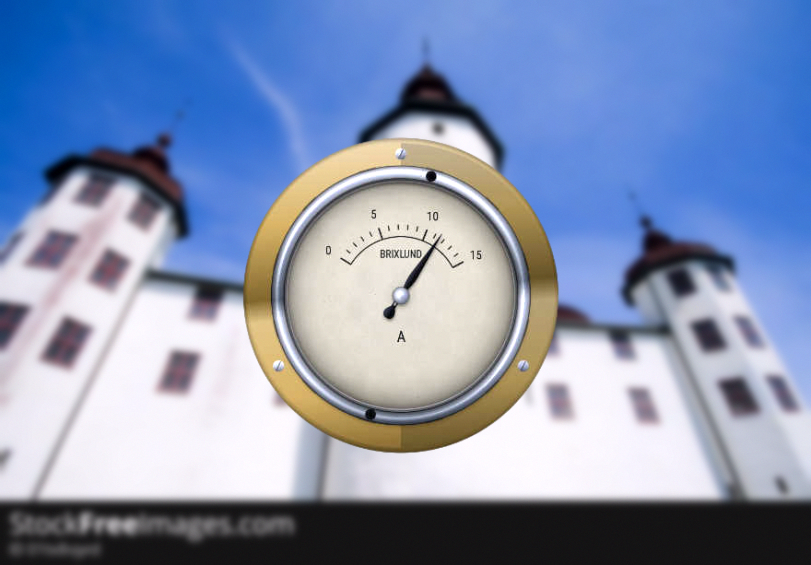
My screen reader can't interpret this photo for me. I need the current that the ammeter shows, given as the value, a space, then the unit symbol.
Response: 11.5 A
